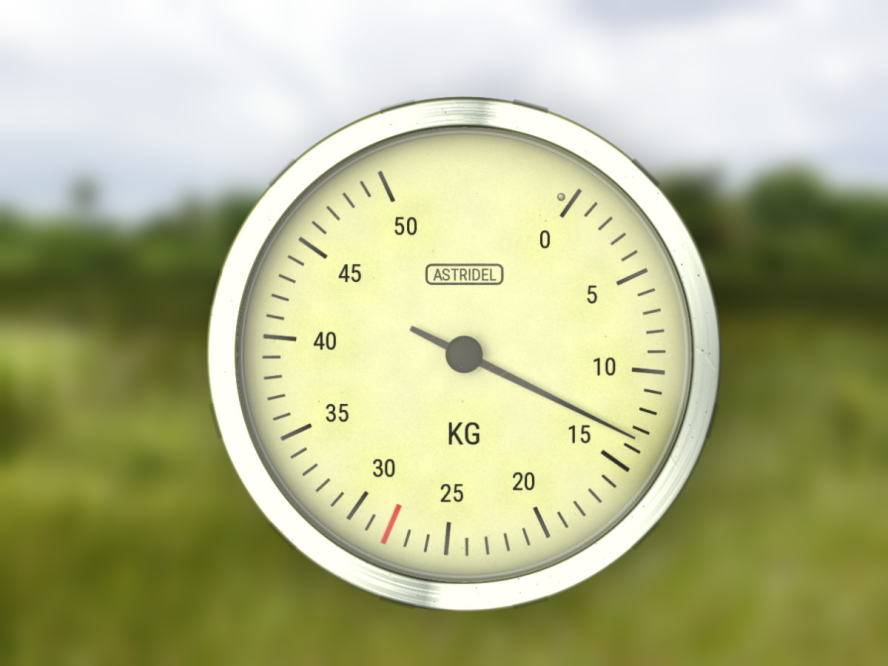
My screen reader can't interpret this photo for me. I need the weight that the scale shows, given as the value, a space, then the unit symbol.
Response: 13.5 kg
